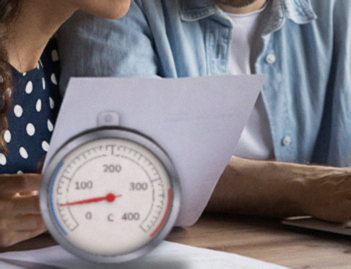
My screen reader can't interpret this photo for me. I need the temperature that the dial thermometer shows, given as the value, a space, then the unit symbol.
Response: 50 °C
